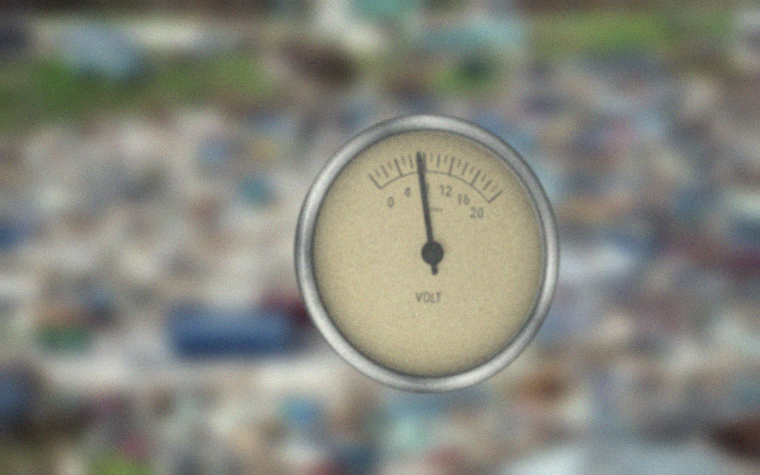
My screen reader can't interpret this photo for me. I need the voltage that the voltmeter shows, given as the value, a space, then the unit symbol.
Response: 7 V
